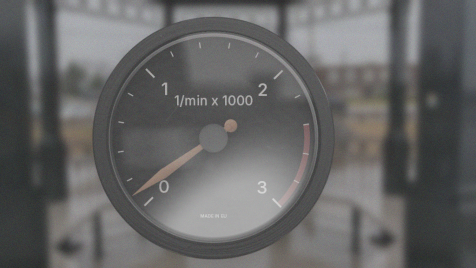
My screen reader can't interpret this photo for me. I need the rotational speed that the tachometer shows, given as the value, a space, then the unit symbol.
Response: 100 rpm
